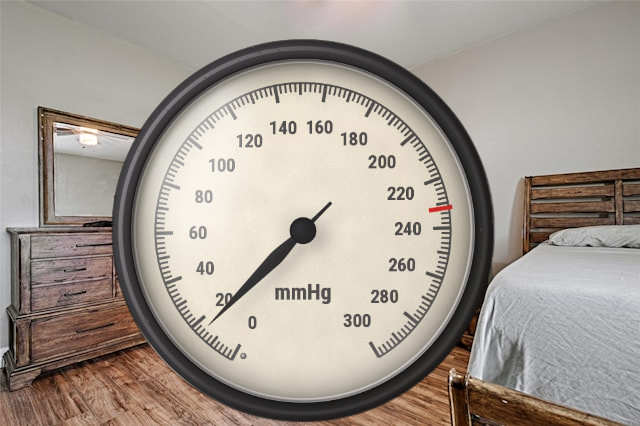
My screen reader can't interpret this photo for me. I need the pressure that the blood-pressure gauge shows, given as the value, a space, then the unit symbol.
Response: 16 mmHg
